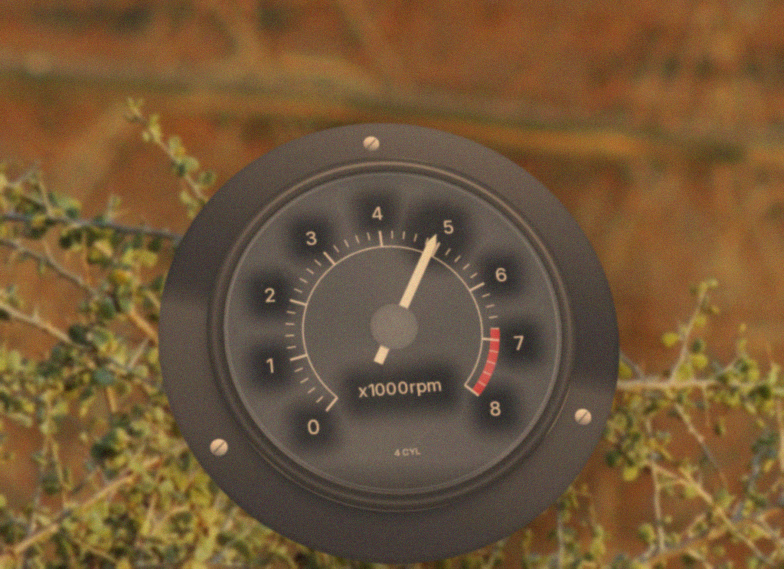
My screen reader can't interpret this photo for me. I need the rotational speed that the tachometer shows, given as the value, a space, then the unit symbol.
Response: 4900 rpm
